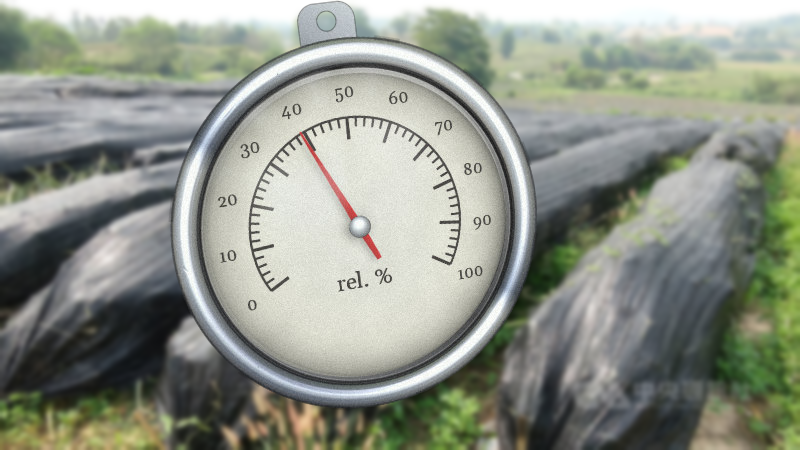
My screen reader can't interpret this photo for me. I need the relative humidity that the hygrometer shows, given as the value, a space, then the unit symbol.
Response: 39 %
